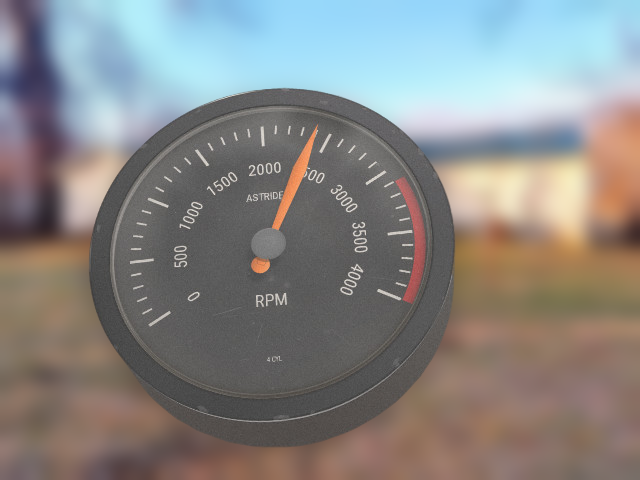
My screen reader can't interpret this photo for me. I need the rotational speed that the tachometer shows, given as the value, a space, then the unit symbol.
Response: 2400 rpm
